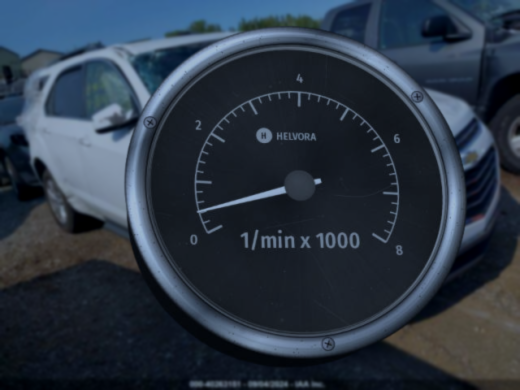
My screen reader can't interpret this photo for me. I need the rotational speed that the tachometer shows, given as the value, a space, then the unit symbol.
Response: 400 rpm
